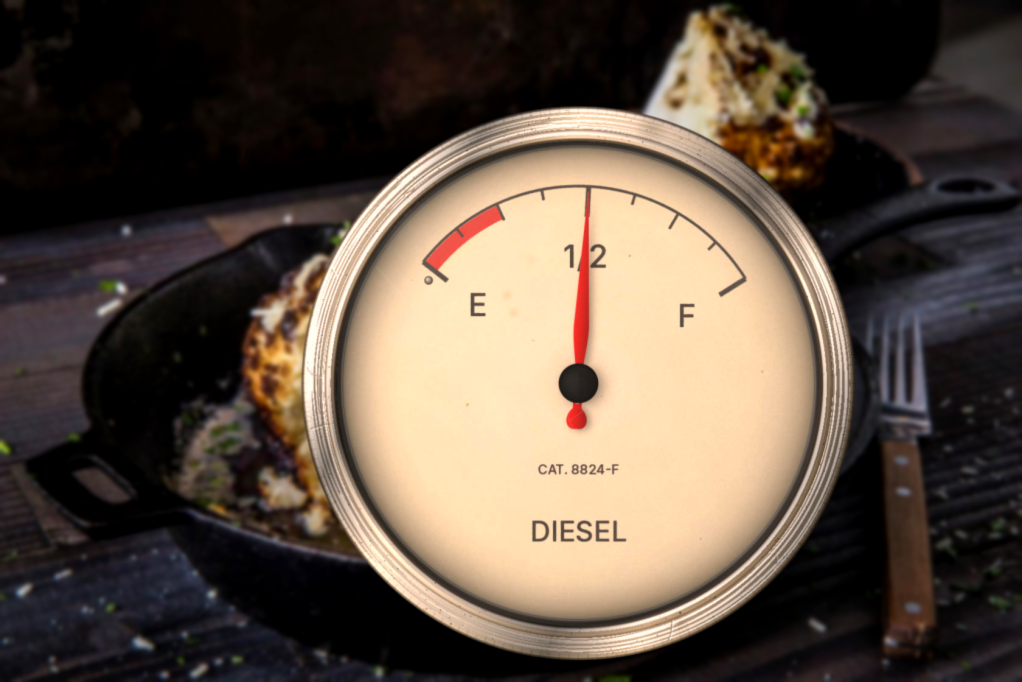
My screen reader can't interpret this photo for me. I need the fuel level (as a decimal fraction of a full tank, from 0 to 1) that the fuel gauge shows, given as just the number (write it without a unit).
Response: 0.5
